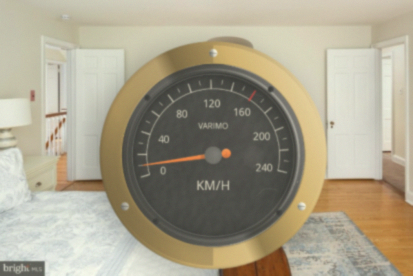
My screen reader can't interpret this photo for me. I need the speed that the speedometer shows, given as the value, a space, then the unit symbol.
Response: 10 km/h
